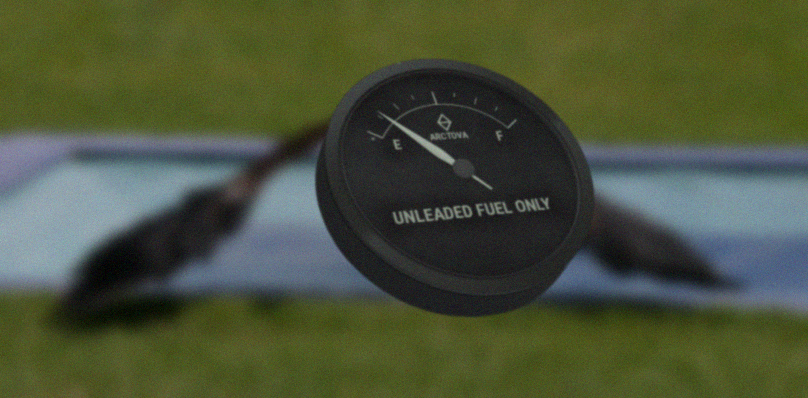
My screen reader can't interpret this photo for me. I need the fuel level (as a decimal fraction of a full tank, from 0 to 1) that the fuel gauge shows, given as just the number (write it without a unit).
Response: 0.125
